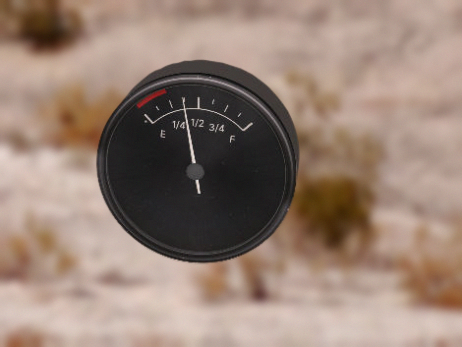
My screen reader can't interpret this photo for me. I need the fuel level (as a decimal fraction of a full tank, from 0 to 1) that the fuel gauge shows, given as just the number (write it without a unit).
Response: 0.375
